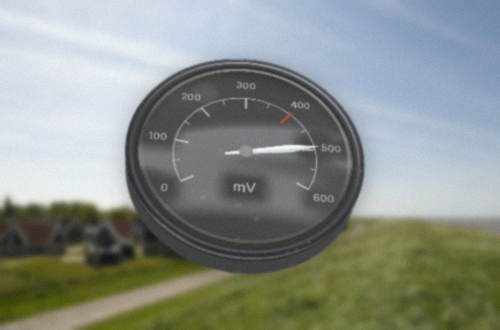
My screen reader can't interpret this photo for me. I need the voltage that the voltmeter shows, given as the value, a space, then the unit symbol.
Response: 500 mV
